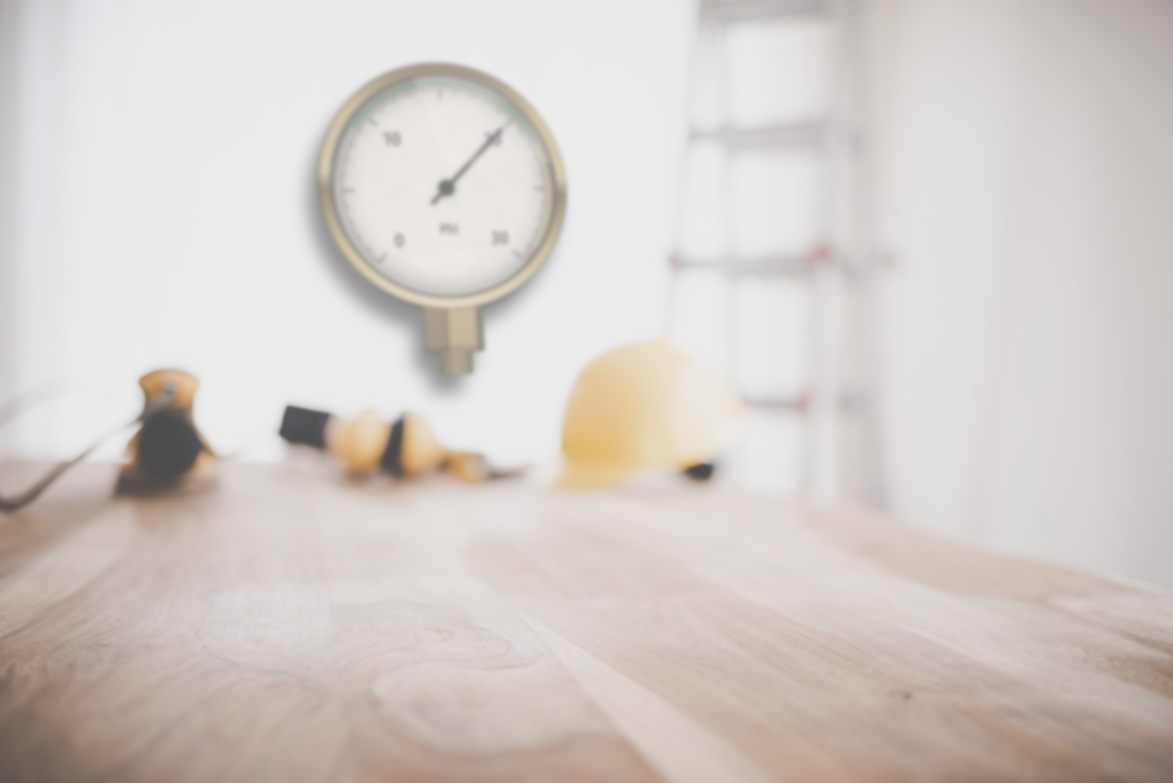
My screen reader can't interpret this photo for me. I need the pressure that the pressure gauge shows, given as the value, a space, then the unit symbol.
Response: 20 psi
